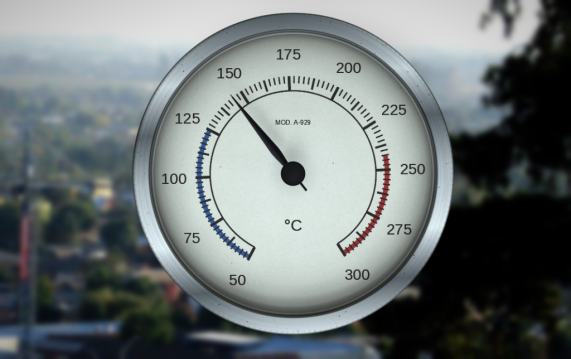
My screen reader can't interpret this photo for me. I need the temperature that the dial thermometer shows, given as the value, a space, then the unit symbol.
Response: 145 °C
